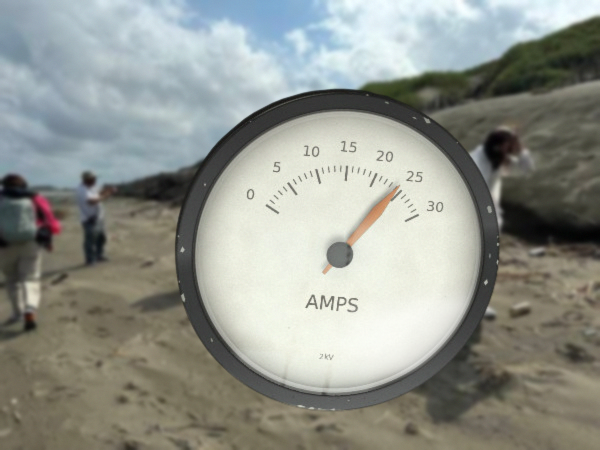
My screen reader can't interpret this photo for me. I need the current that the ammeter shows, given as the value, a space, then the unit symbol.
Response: 24 A
